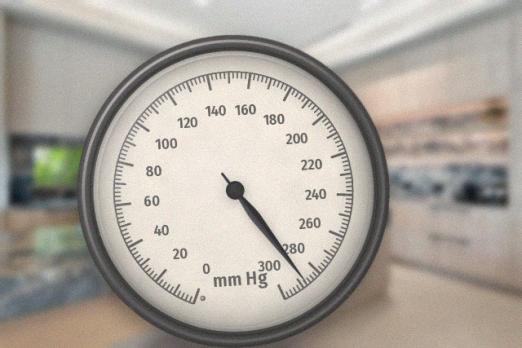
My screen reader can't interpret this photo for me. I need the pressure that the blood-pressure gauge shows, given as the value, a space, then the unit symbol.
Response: 288 mmHg
